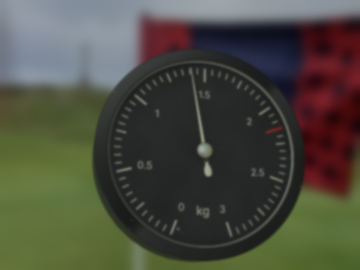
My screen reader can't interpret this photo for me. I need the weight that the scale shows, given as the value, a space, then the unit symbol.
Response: 1.4 kg
